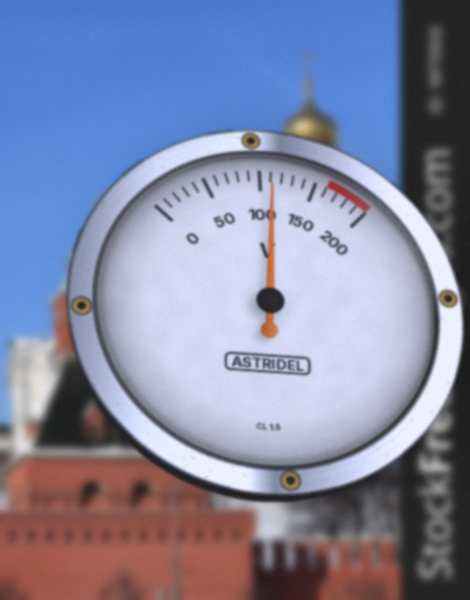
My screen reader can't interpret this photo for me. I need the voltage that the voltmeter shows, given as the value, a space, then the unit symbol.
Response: 110 V
